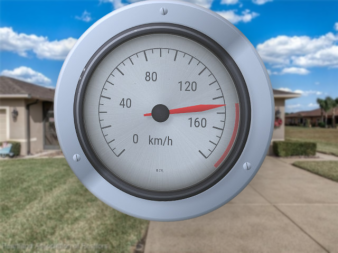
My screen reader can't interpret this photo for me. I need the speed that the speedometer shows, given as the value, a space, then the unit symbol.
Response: 145 km/h
